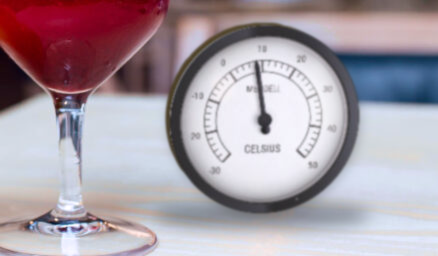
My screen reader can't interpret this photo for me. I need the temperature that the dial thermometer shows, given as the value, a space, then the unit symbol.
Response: 8 °C
